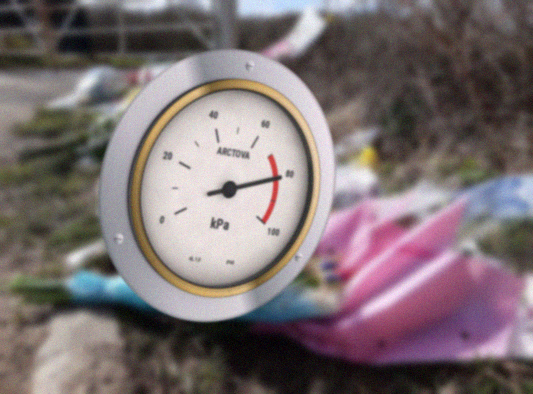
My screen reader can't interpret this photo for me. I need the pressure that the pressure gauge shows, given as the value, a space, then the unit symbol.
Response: 80 kPa
